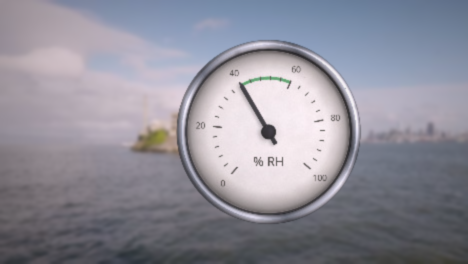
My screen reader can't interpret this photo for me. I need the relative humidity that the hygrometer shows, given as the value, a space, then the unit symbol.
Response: 40 %
